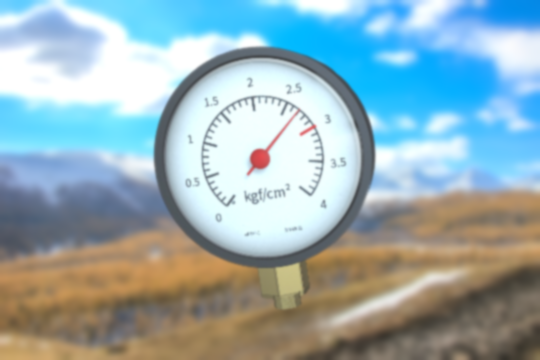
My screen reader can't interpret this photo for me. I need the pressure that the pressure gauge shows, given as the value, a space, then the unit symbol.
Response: 2.7 kg/cm²
